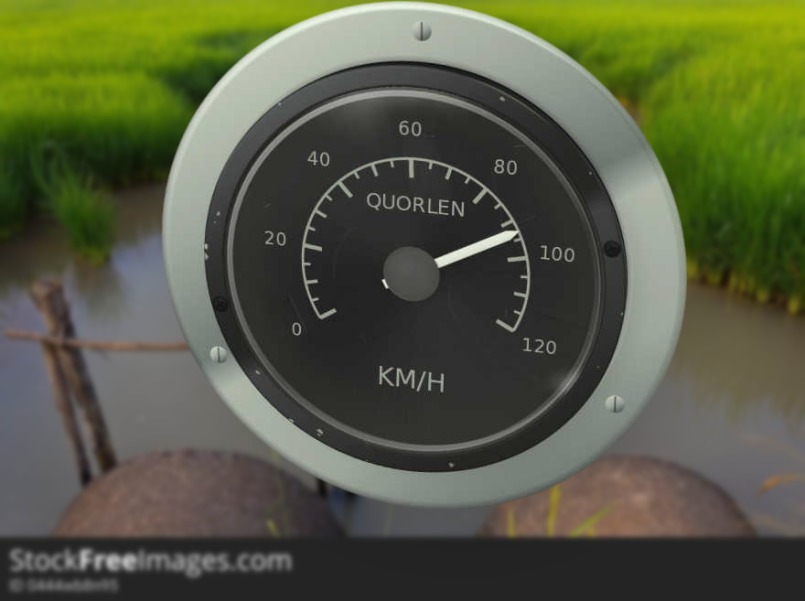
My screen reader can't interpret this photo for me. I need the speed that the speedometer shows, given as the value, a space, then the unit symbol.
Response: 92.5 km/h
